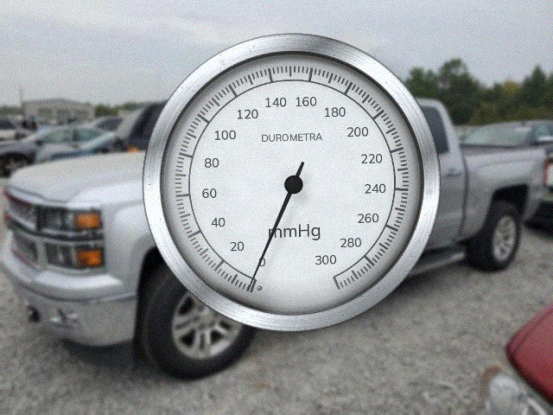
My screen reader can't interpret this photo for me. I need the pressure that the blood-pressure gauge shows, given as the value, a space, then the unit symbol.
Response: 2 mmHg
